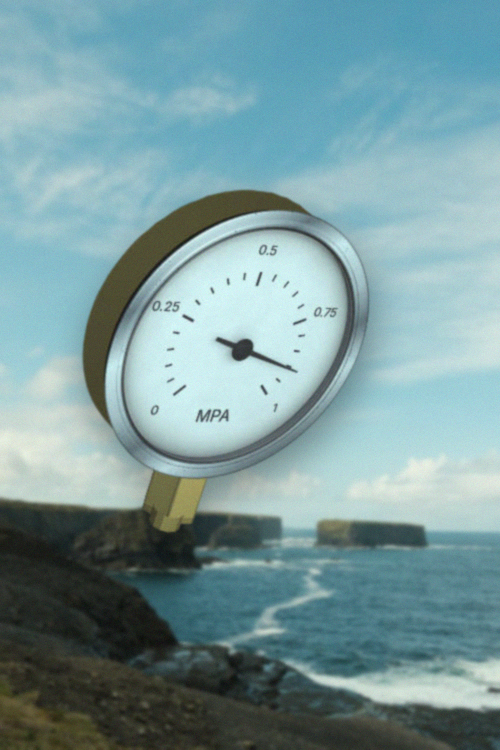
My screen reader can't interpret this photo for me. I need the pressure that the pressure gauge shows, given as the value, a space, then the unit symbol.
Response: 0.9 MPa
